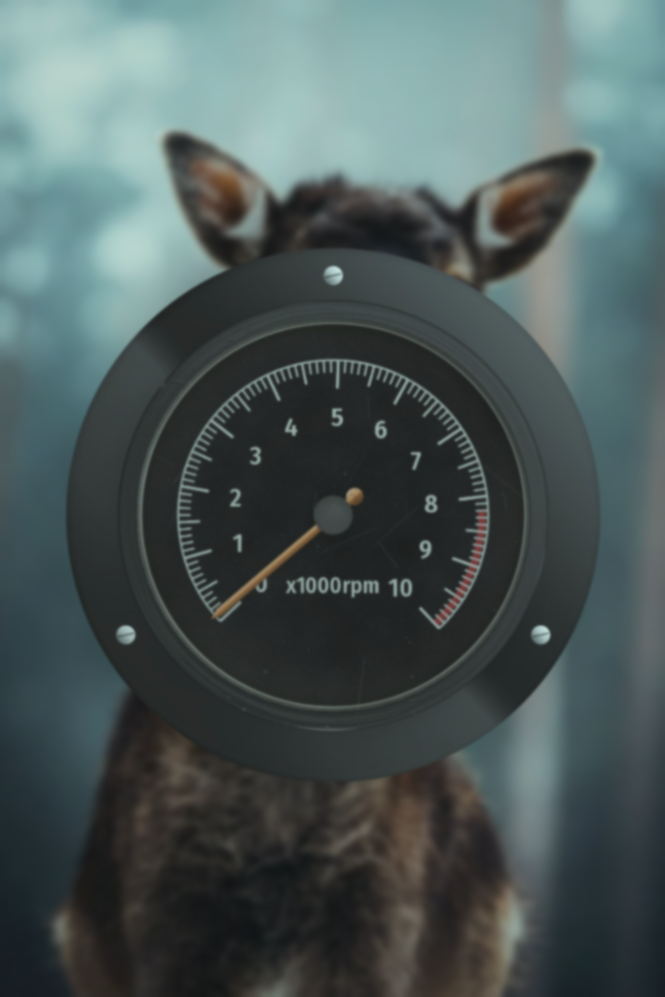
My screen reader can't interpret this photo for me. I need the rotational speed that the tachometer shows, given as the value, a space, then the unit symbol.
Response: 100 rpm
